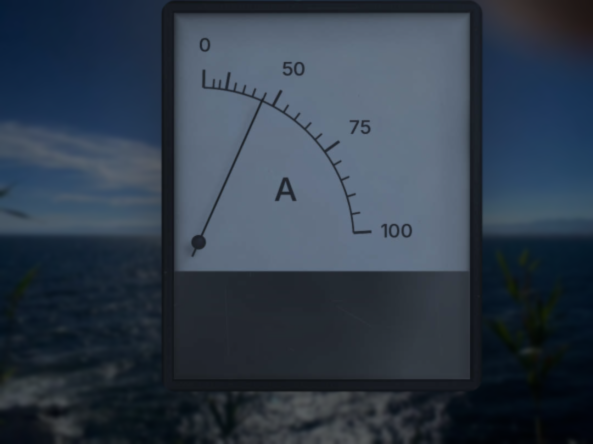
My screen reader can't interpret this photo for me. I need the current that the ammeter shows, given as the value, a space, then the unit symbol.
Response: 45 A
